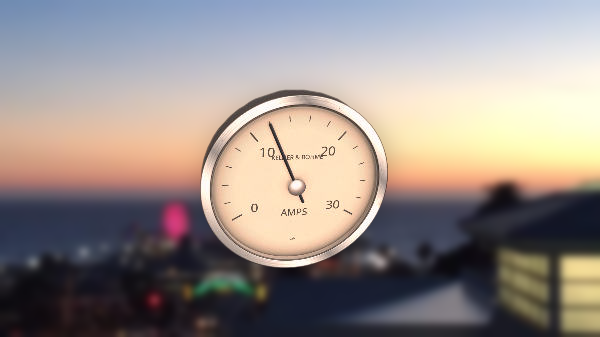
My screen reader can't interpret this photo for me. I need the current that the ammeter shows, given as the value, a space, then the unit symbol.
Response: 12 A
